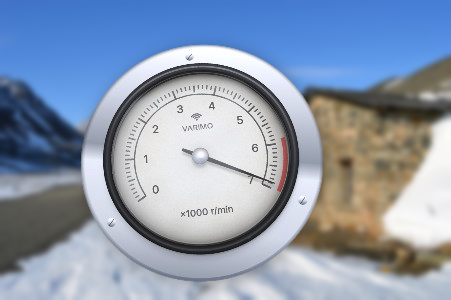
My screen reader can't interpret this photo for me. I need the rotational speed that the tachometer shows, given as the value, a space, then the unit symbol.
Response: 6900 rpm
